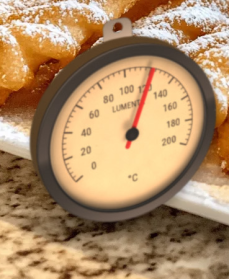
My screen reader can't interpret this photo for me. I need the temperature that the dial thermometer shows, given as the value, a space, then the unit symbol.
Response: 120 °C
